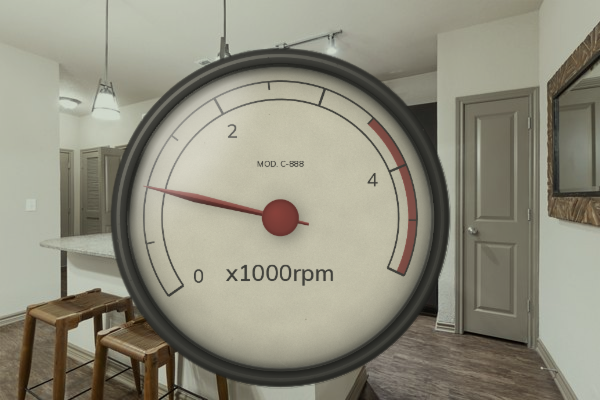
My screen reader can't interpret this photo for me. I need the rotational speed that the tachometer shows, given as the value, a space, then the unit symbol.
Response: 1000 rpm
